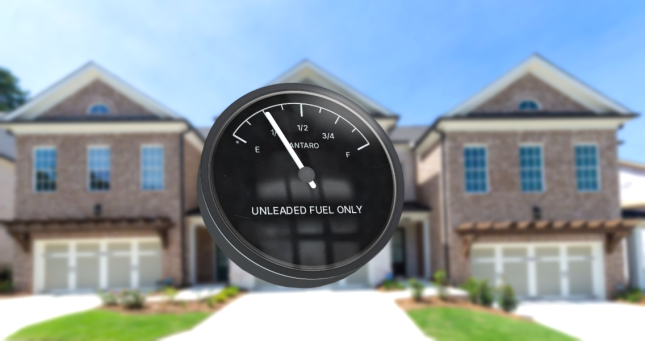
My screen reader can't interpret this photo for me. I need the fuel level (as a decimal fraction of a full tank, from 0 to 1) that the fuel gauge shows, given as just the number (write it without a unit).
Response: 0.25
